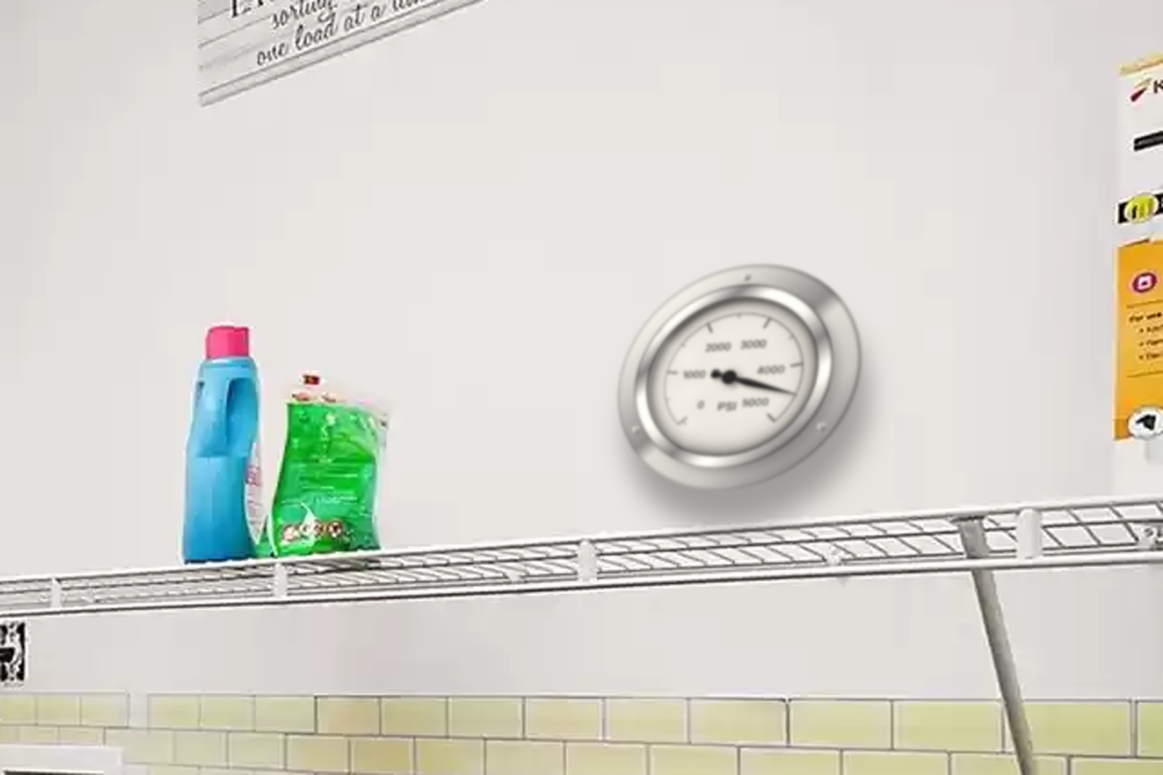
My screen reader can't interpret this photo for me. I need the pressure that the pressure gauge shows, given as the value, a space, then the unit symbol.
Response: 4500 psi
